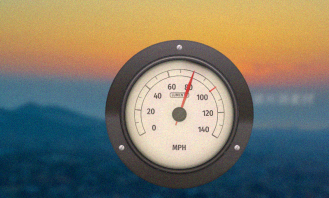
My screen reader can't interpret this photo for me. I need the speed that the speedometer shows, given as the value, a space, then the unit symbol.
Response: 80 mph
